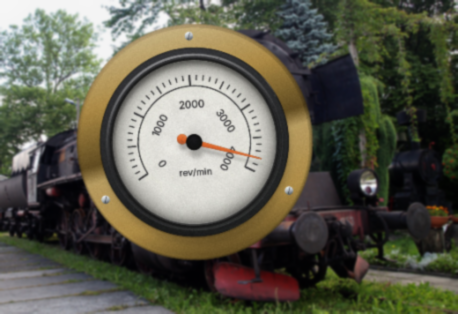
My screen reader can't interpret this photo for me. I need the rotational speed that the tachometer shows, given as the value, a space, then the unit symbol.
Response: 3800 rpm
